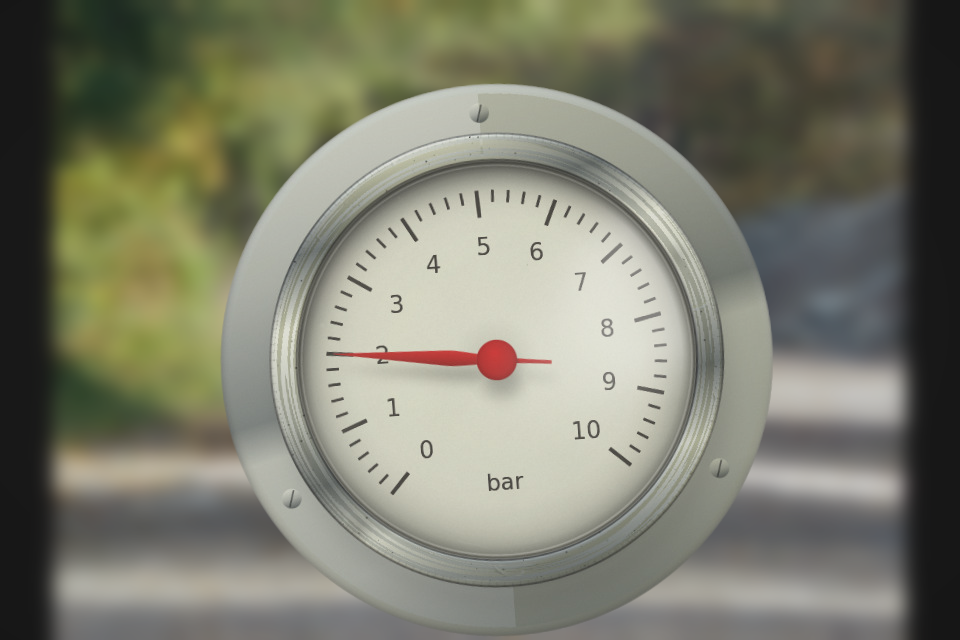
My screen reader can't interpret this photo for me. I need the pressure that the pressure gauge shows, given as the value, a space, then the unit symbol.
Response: 2 bar
